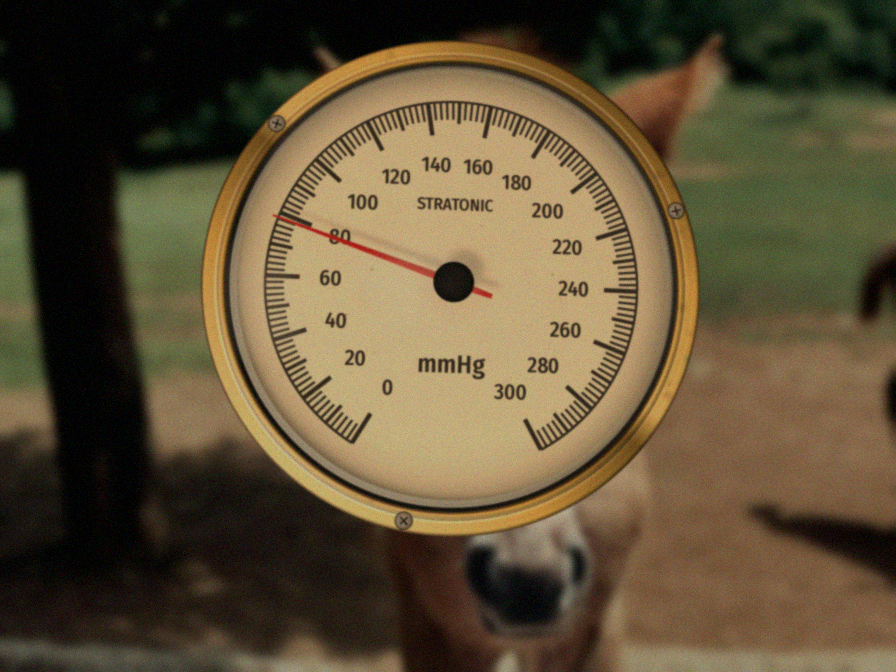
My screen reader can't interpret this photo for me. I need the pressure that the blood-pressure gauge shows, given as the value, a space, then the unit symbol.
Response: 78 mmHg
